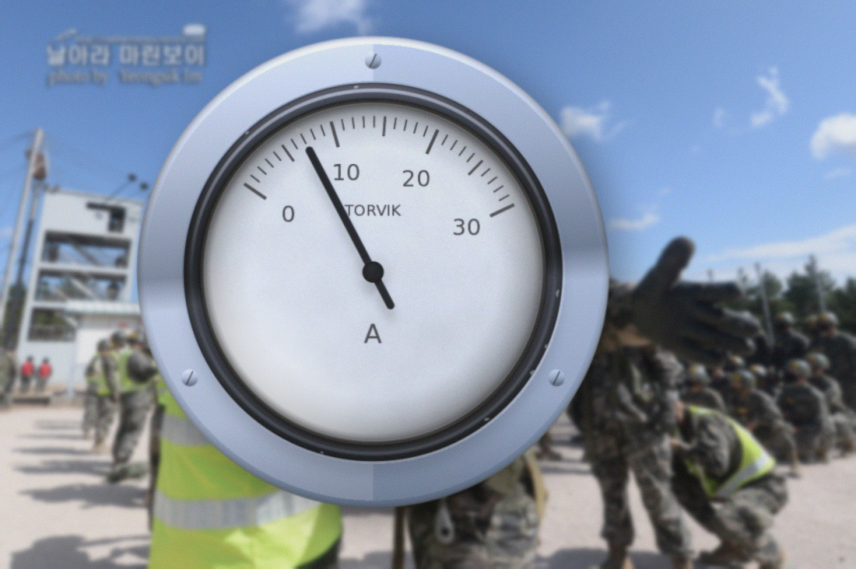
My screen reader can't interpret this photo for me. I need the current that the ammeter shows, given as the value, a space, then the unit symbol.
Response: 7 A
